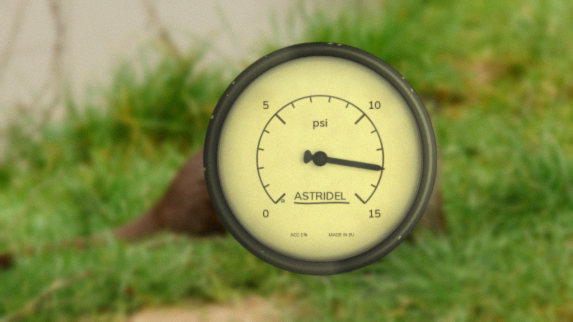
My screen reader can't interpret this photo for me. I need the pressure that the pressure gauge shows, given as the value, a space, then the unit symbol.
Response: 13 psi
